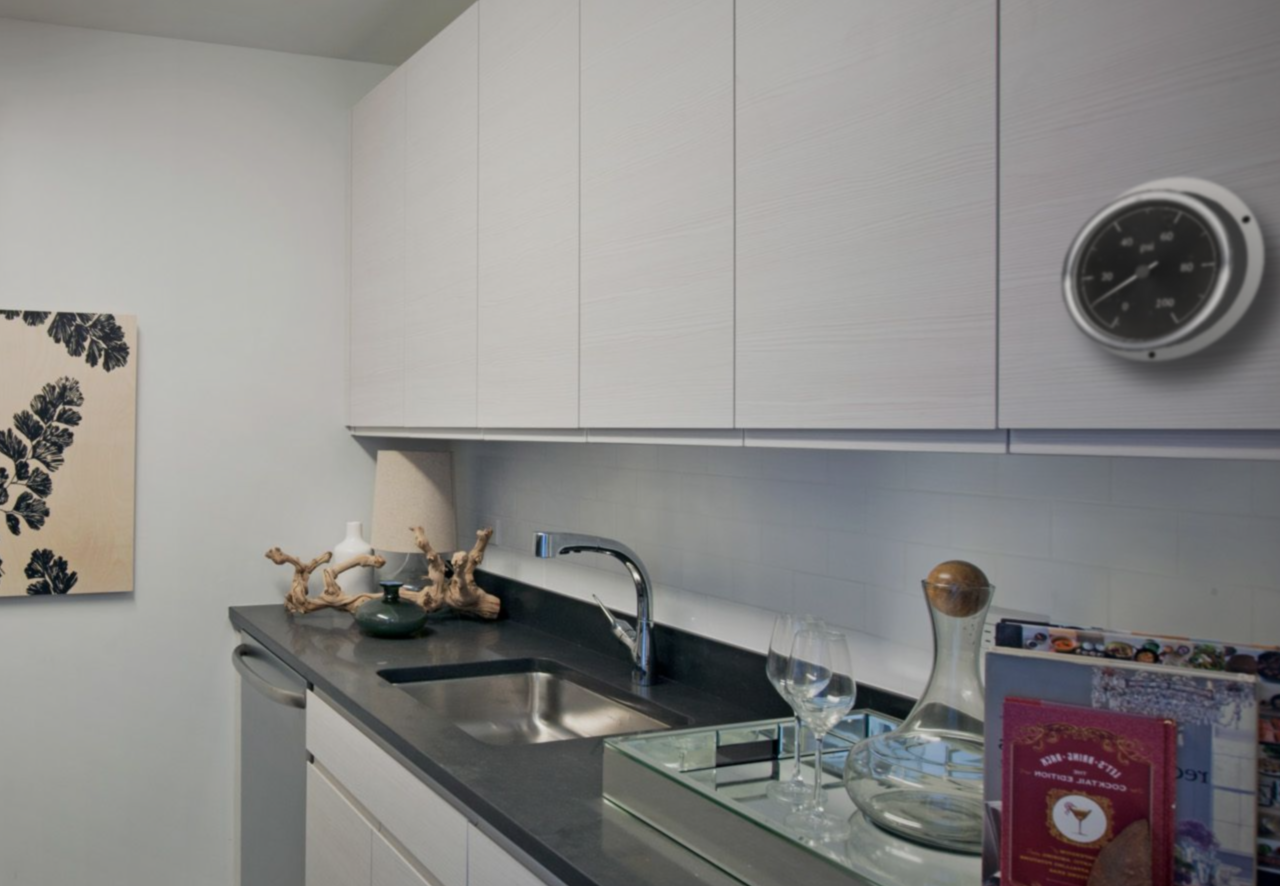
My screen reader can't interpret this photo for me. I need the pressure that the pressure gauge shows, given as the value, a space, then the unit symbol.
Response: 10 psi
